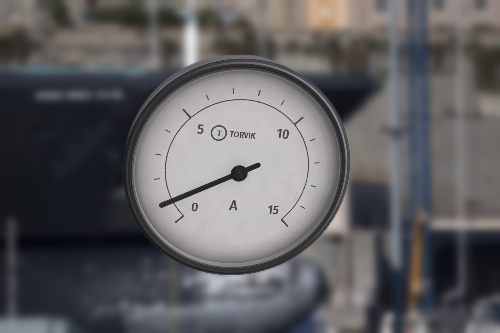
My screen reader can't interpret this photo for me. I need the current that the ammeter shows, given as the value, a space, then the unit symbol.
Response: 1 A
